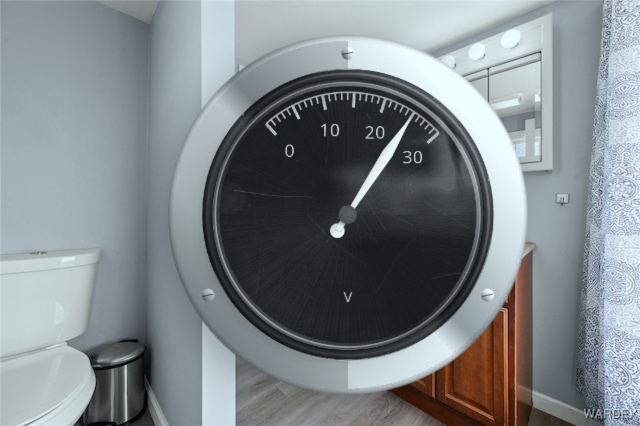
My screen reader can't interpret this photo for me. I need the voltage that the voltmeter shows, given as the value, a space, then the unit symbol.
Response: 25 V
